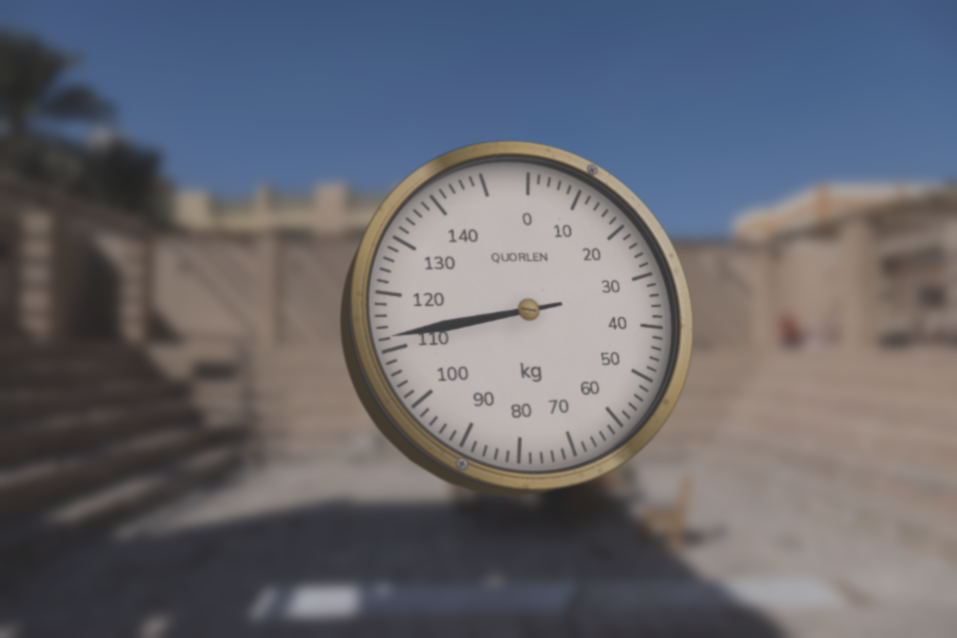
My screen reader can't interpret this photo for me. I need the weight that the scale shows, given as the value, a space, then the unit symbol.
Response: 112 kg
